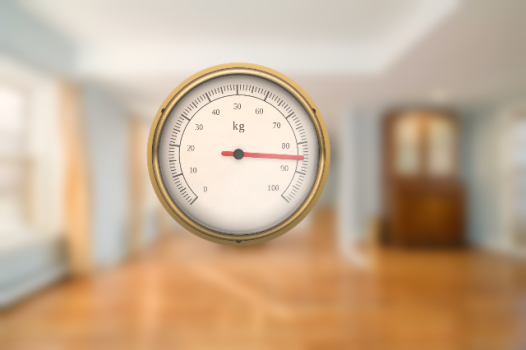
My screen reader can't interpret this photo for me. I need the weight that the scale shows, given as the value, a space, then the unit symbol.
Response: 85 kg
